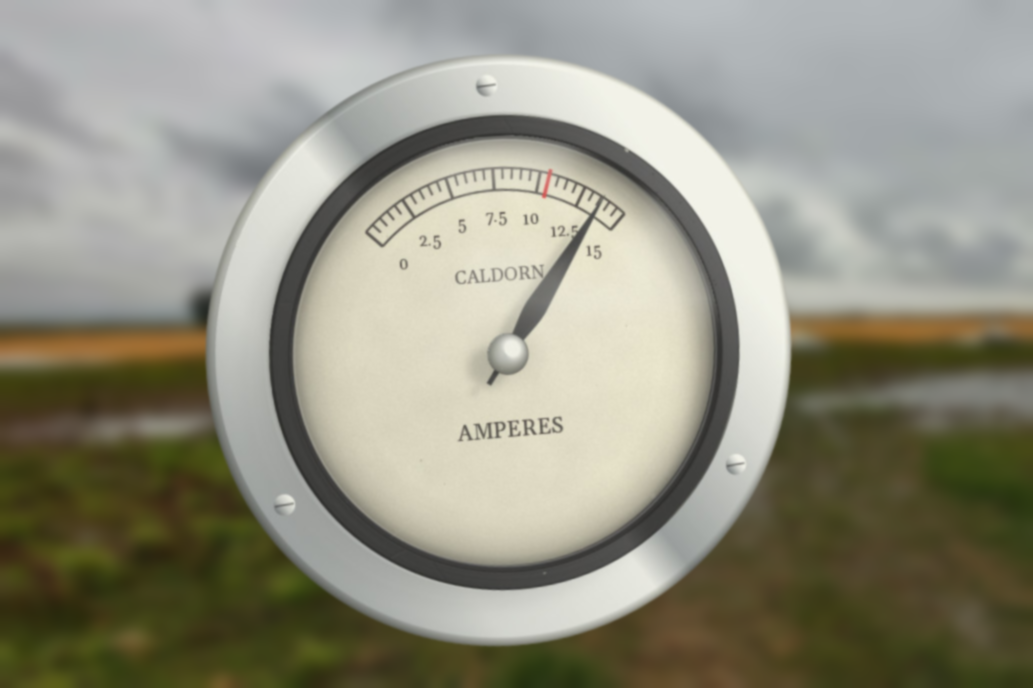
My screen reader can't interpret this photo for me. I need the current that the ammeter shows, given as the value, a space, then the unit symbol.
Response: 13.5 A
